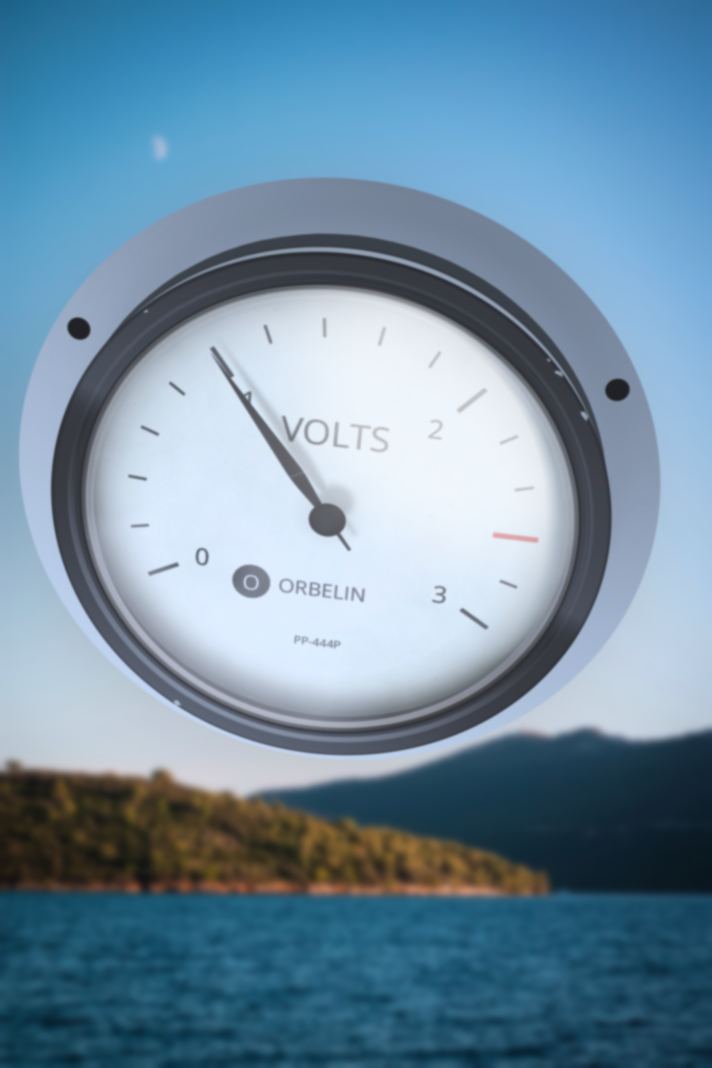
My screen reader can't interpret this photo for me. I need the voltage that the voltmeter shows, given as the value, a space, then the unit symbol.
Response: 1 V
